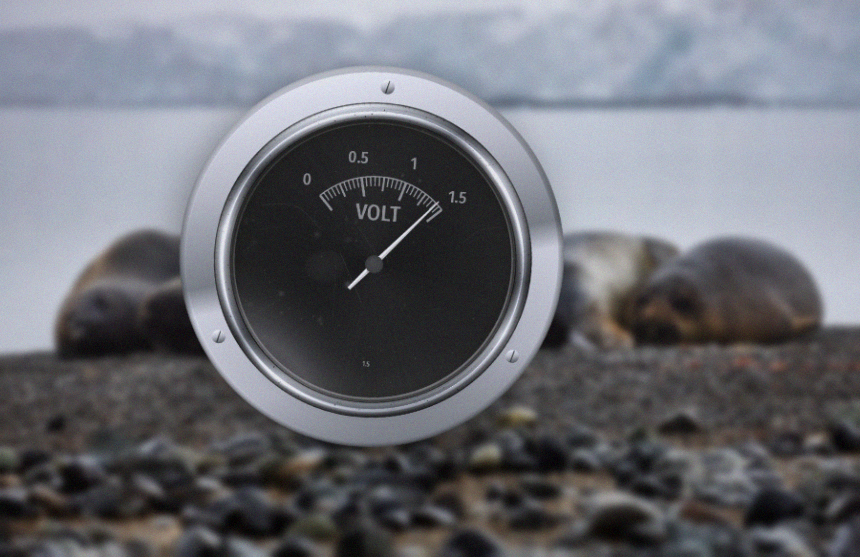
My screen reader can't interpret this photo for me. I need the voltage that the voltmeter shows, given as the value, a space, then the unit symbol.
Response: 1.4 V
